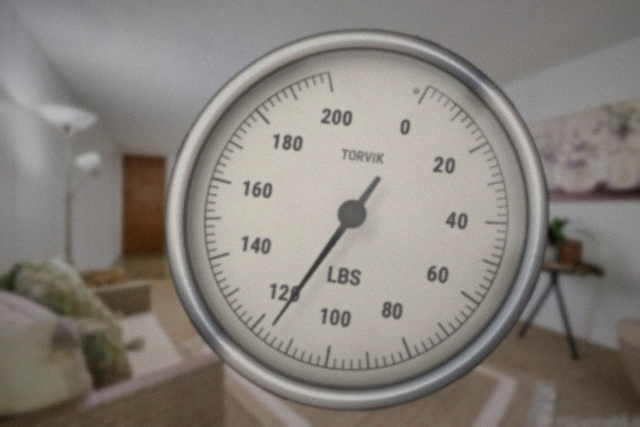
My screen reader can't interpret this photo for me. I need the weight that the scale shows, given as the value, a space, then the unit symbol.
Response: 116 lb
